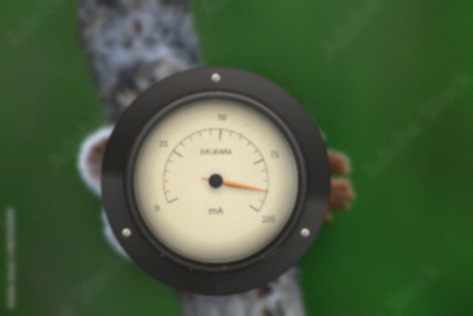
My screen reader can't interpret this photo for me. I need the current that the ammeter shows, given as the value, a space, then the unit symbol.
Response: 90 mA
